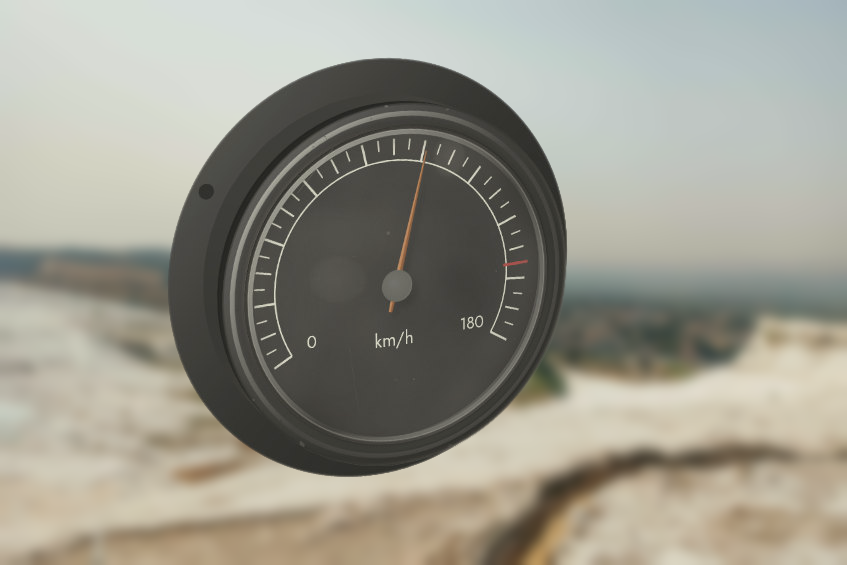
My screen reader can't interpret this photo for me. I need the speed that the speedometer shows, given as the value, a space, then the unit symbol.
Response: 100 km/h
